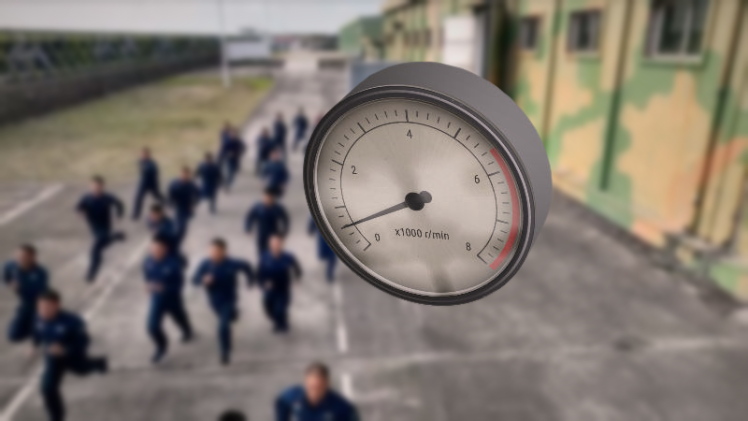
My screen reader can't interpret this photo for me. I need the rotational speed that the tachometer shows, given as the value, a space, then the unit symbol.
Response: 600 rpm
